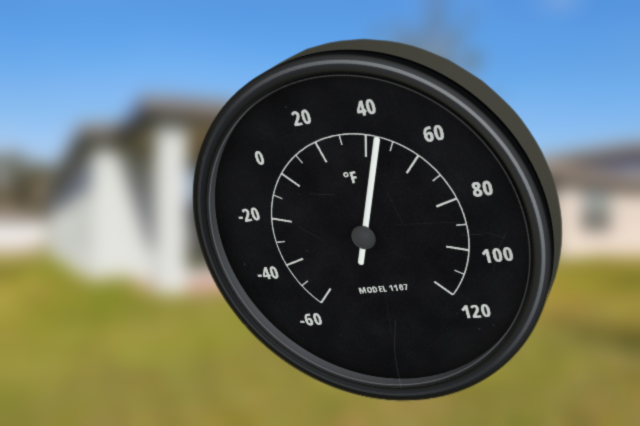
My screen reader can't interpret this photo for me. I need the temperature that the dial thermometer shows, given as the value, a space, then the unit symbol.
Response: 45 °F
